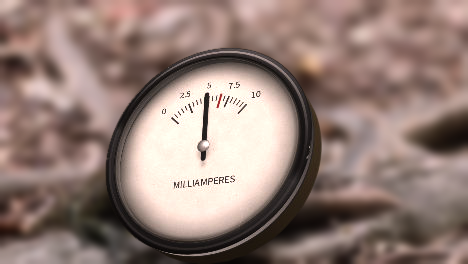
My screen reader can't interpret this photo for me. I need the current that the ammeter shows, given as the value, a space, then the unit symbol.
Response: 5 mA
